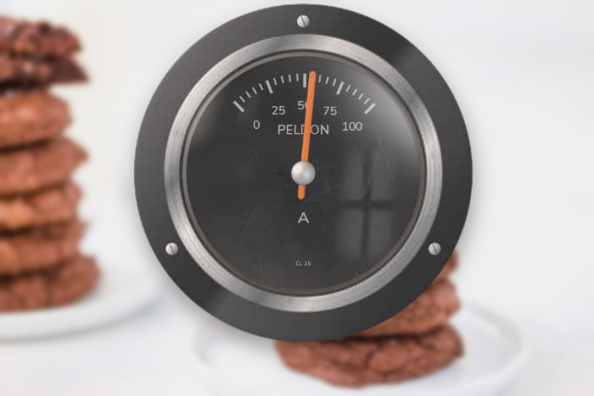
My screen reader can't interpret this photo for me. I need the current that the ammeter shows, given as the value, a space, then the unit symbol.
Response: 55 A
